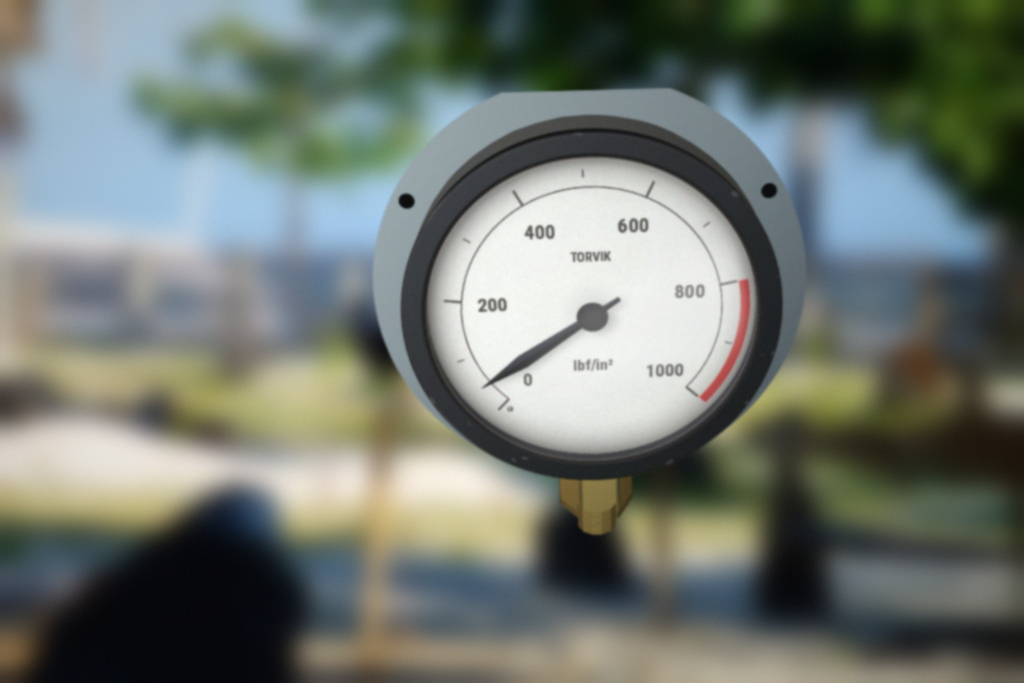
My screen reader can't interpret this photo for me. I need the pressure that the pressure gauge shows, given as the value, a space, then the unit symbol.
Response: 50 psi
